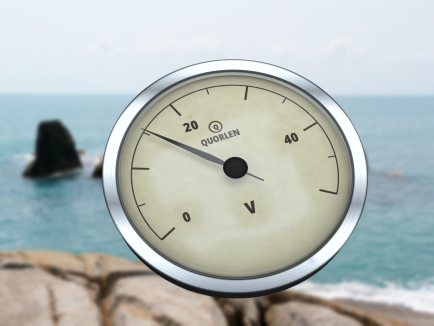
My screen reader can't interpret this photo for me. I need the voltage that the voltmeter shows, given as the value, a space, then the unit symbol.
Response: 15 V
